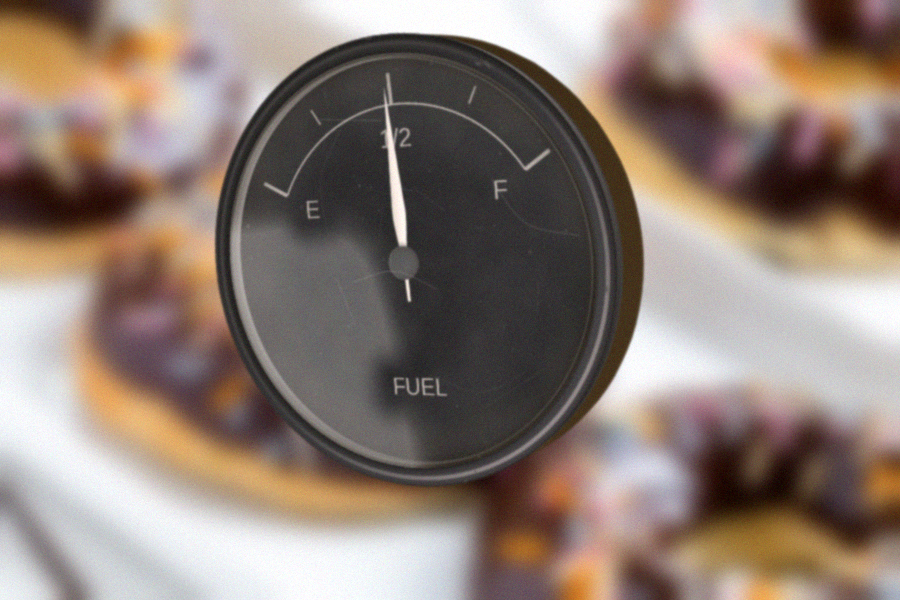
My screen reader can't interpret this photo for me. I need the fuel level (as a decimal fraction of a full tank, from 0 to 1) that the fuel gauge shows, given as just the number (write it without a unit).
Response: 0.5
